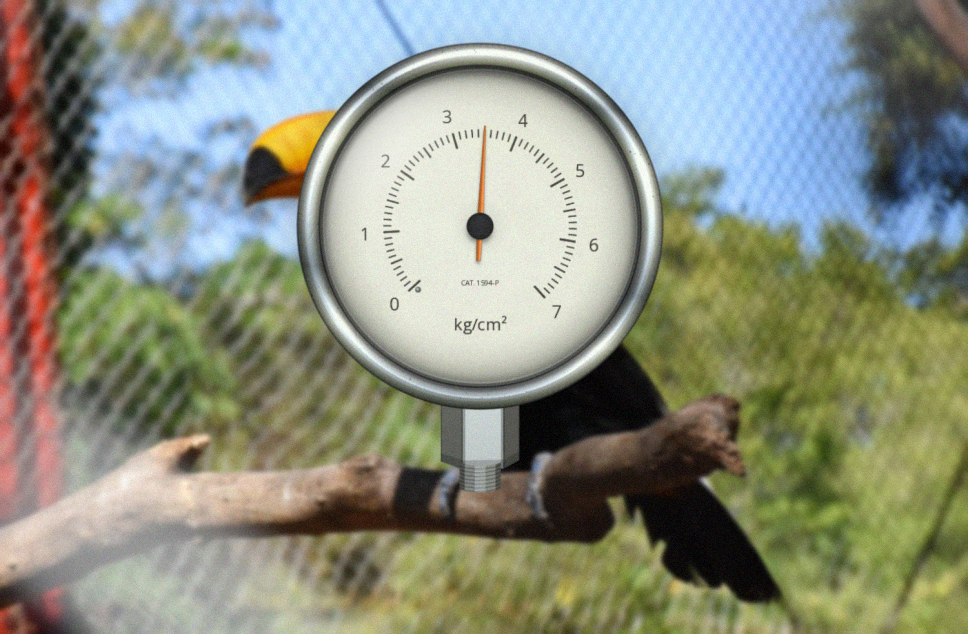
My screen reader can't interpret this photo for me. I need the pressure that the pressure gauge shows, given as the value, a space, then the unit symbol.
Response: 3.5 kg/cm²
